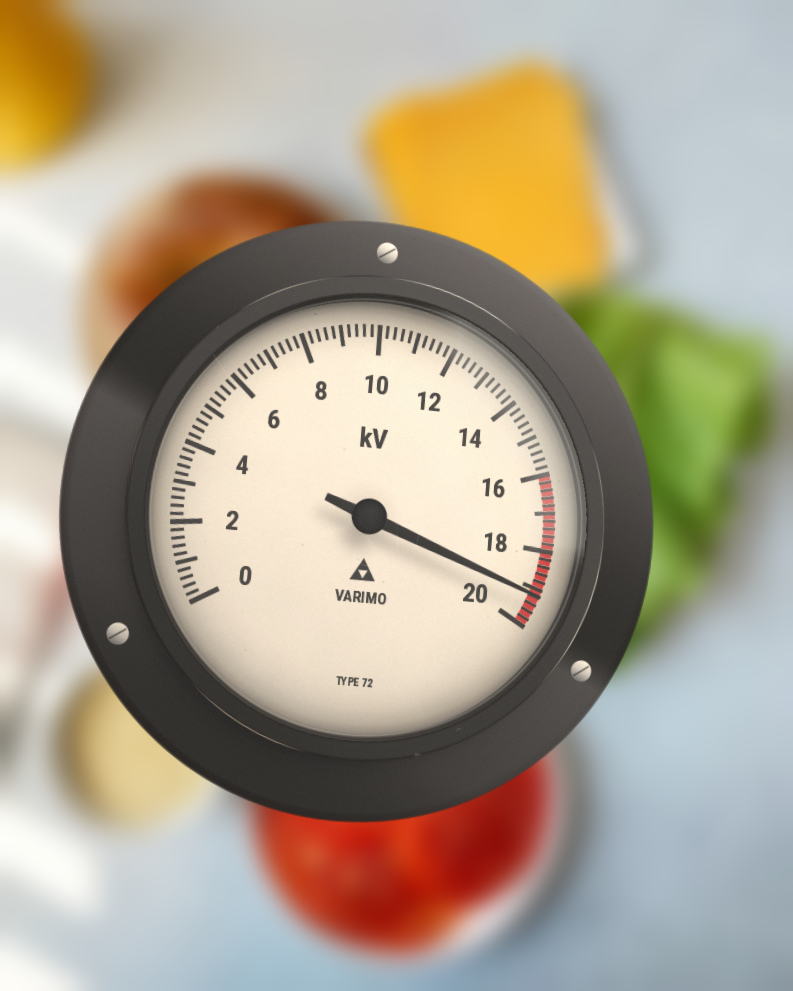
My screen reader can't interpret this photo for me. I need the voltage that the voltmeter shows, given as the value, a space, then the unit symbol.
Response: 19.2 kV
